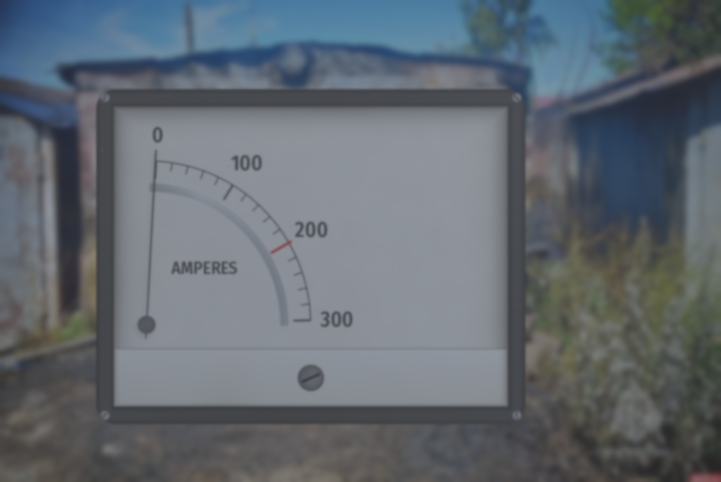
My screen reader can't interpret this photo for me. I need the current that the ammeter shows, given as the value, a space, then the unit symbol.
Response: 0 A
